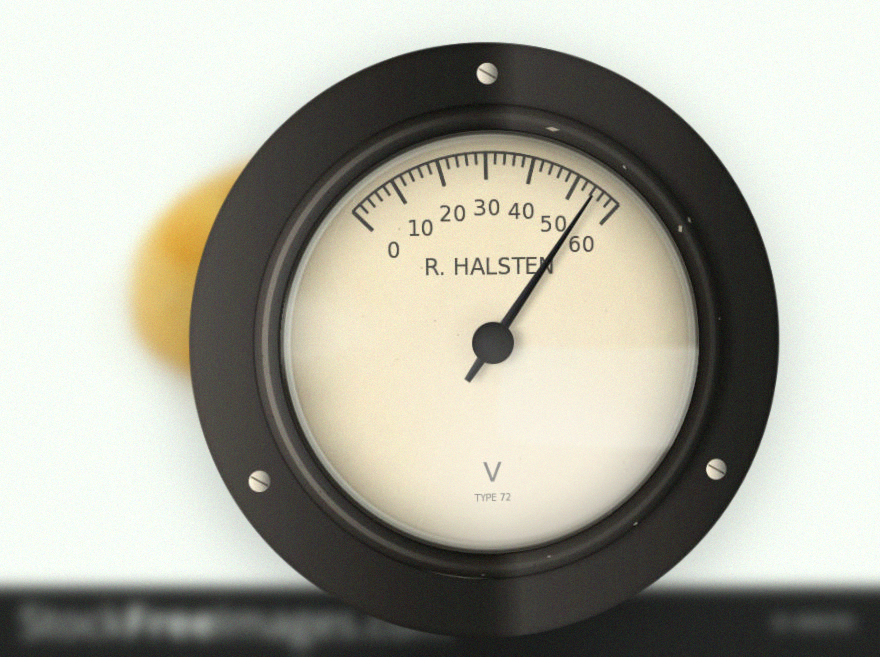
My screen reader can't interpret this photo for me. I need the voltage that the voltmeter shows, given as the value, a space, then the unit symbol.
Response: 54 V
